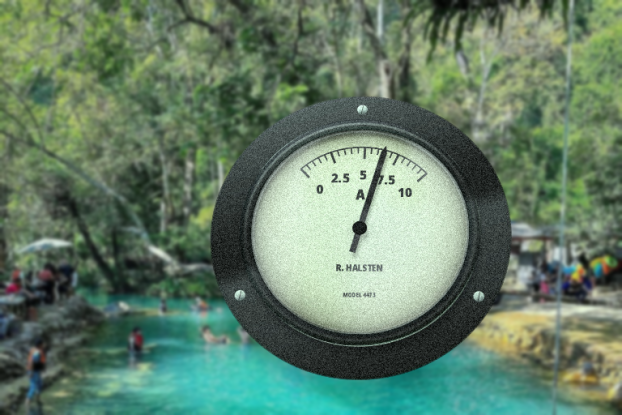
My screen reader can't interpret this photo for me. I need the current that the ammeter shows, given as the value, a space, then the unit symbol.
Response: 6.5 A
